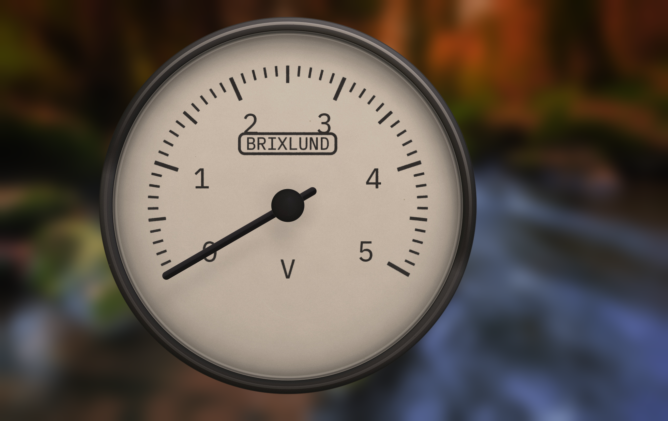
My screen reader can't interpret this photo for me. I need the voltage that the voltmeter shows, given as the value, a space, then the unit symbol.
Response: 0 V
